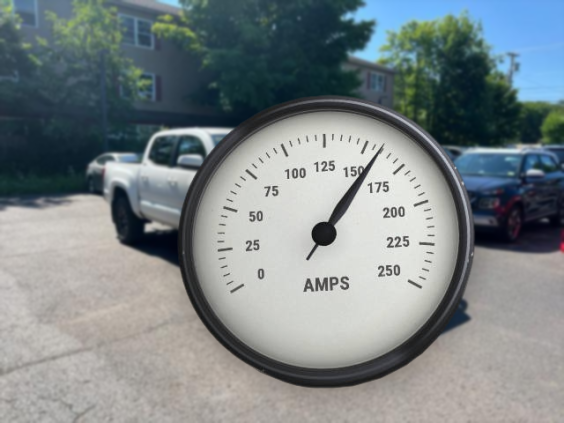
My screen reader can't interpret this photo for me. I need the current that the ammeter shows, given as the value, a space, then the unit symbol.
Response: 160 A
